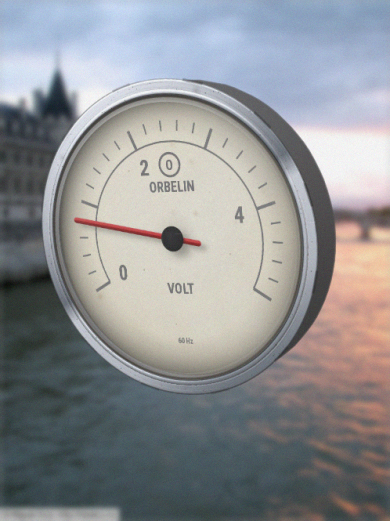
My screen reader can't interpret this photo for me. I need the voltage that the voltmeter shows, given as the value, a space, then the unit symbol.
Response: 0.8 V
